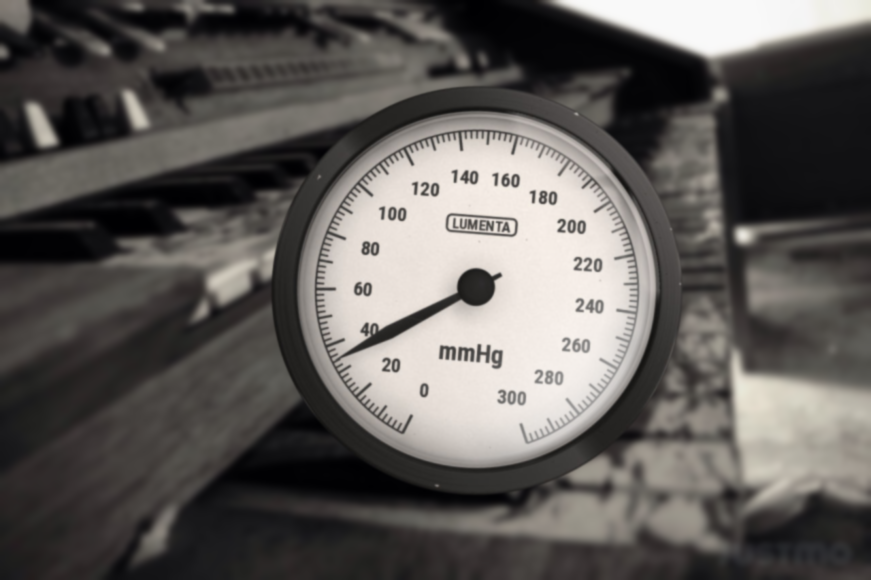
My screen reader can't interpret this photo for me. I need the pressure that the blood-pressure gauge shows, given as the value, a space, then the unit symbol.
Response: 34 mmHg
